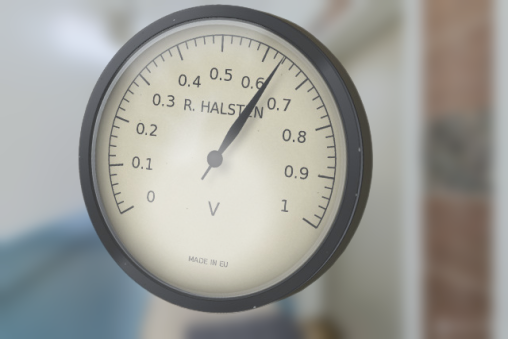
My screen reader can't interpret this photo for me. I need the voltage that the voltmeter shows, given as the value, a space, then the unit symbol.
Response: 0.64 V
